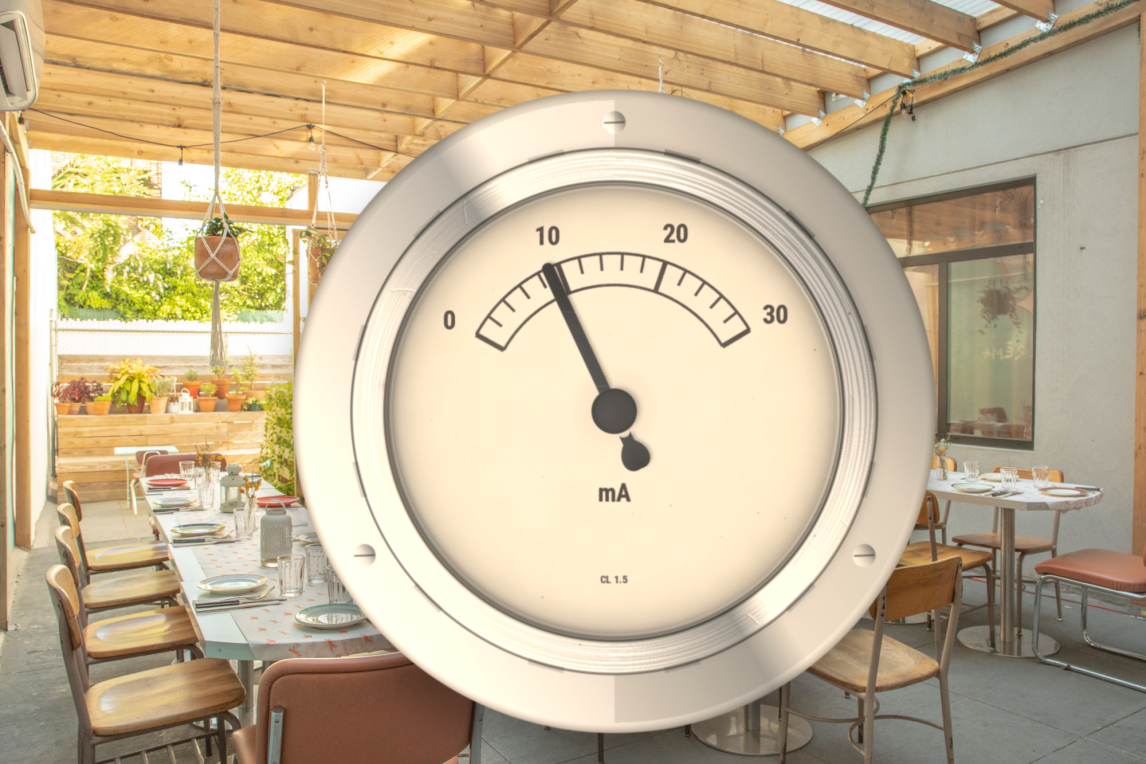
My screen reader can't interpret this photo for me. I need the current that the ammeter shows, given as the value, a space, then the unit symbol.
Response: 9 mA
